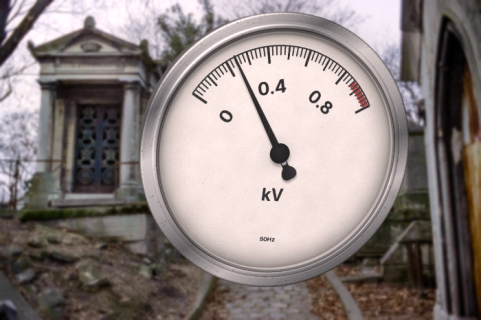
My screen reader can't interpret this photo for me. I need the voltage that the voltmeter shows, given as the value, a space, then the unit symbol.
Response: 0.24 kV
